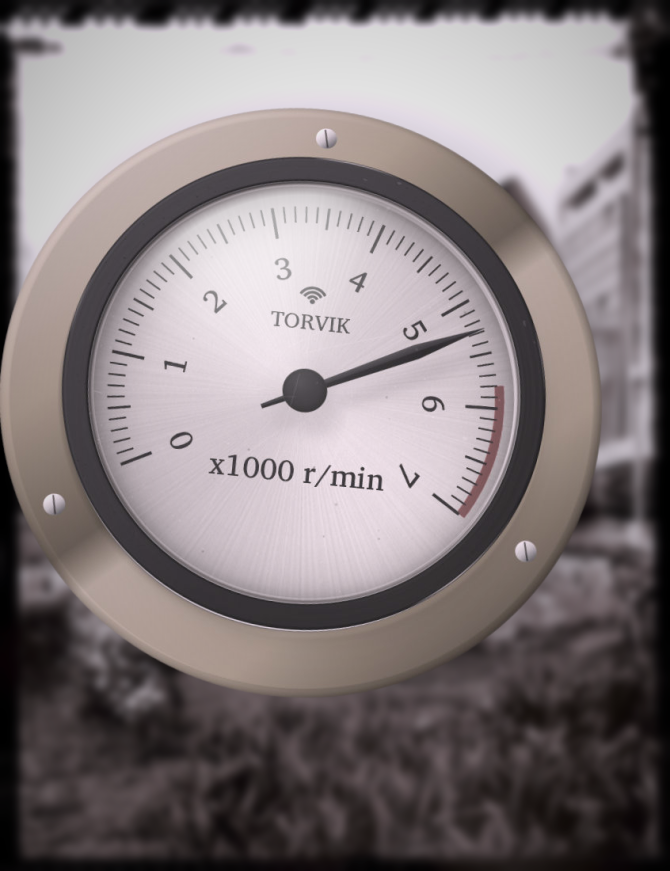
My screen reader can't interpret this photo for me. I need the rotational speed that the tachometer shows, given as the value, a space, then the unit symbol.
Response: 5300 rpm
